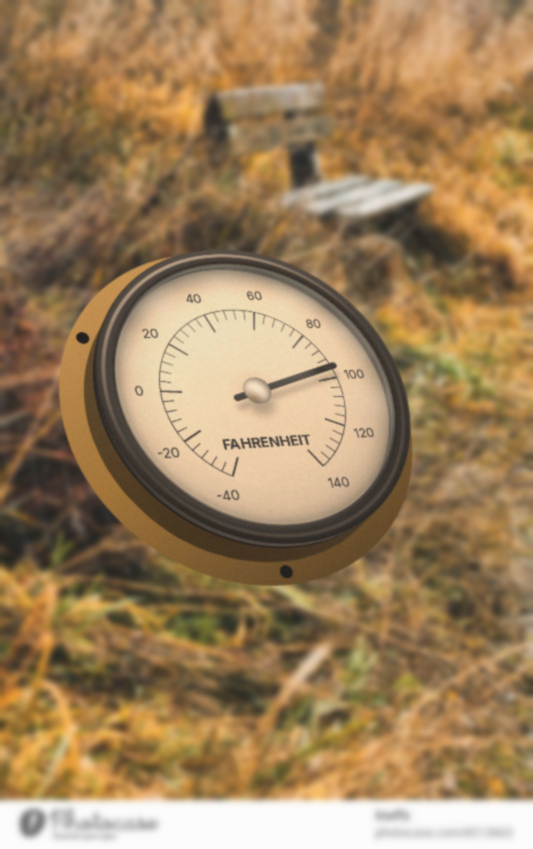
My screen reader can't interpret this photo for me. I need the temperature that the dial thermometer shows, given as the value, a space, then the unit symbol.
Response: 96 °F
